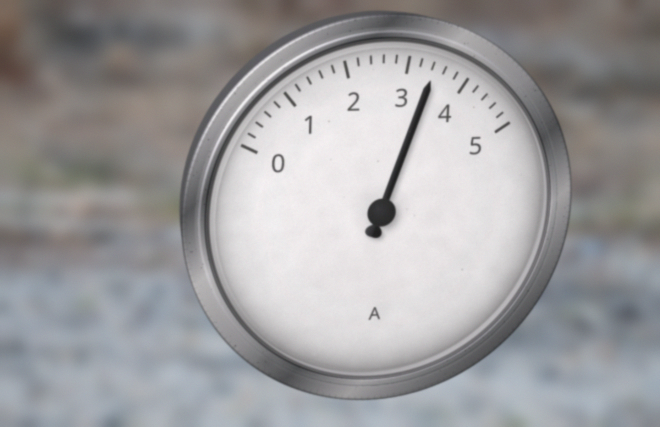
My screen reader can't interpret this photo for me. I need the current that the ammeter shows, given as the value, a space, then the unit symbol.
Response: 3.4 A
